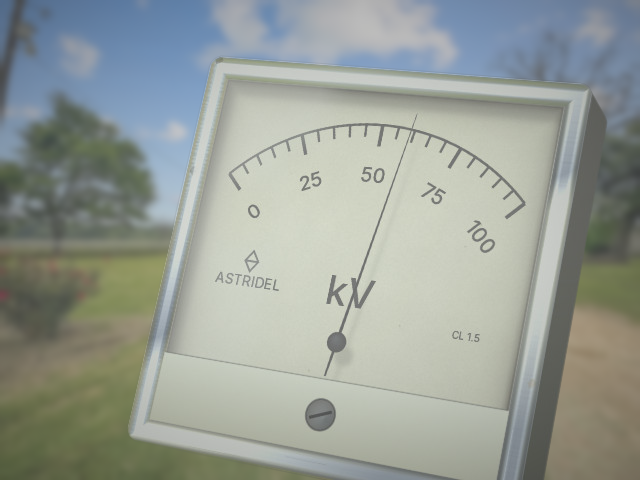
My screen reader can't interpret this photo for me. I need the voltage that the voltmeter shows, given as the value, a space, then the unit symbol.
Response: 60 kV
